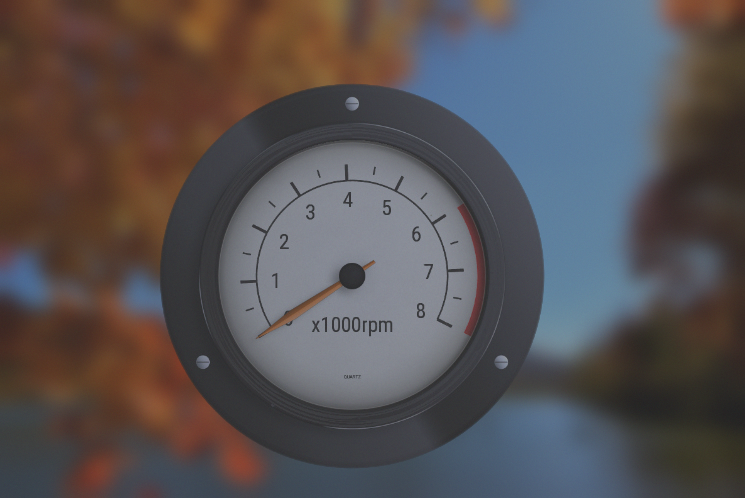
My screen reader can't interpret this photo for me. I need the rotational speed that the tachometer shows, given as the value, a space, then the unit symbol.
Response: 0 rpm
